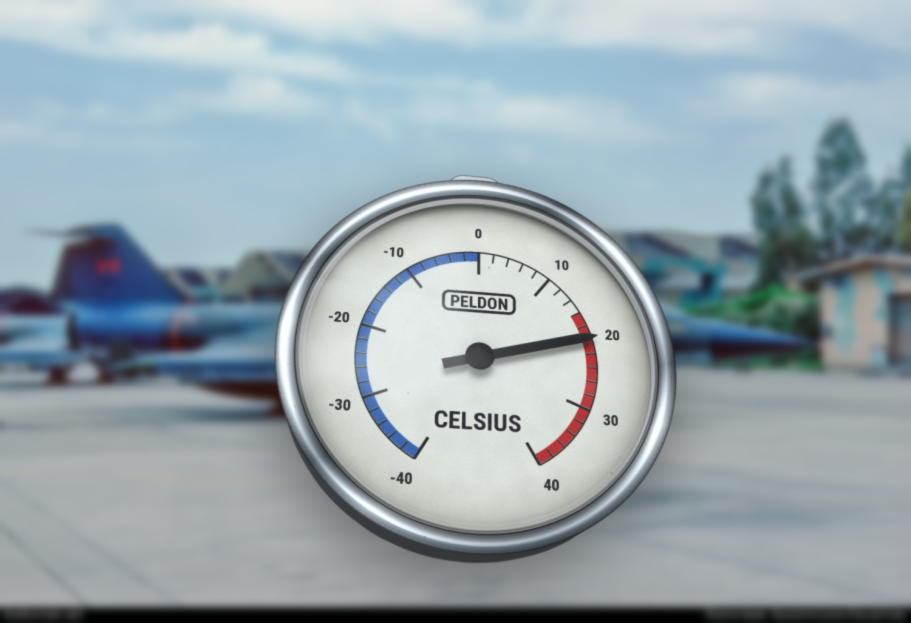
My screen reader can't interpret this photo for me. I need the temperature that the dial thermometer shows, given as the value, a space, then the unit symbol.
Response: 20 °C
